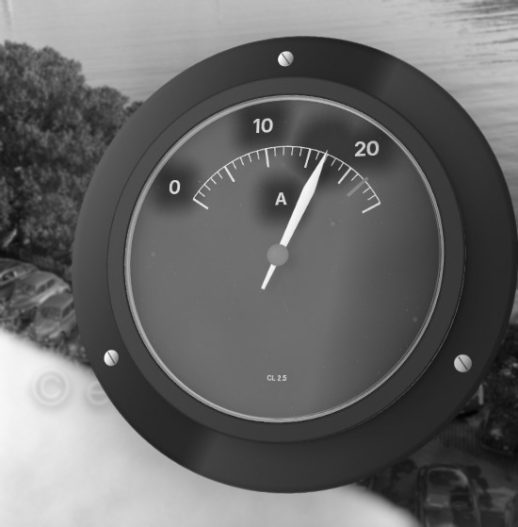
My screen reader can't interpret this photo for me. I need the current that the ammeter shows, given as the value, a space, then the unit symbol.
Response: 17 A
